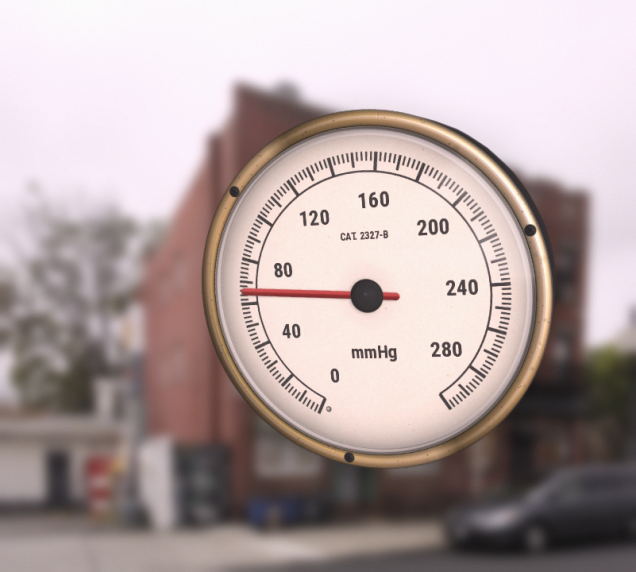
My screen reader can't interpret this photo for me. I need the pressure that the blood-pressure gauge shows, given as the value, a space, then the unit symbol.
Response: 66 mmHg
